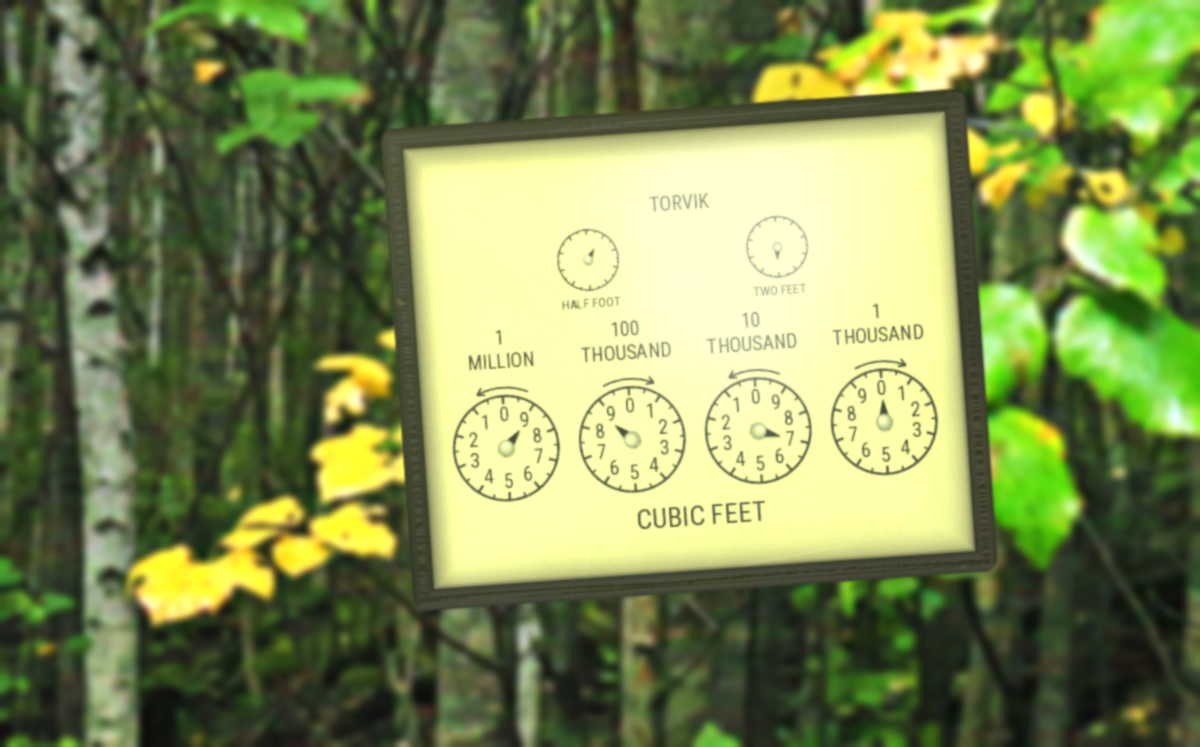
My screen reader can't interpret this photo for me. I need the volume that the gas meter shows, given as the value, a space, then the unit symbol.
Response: 887000 ft³
